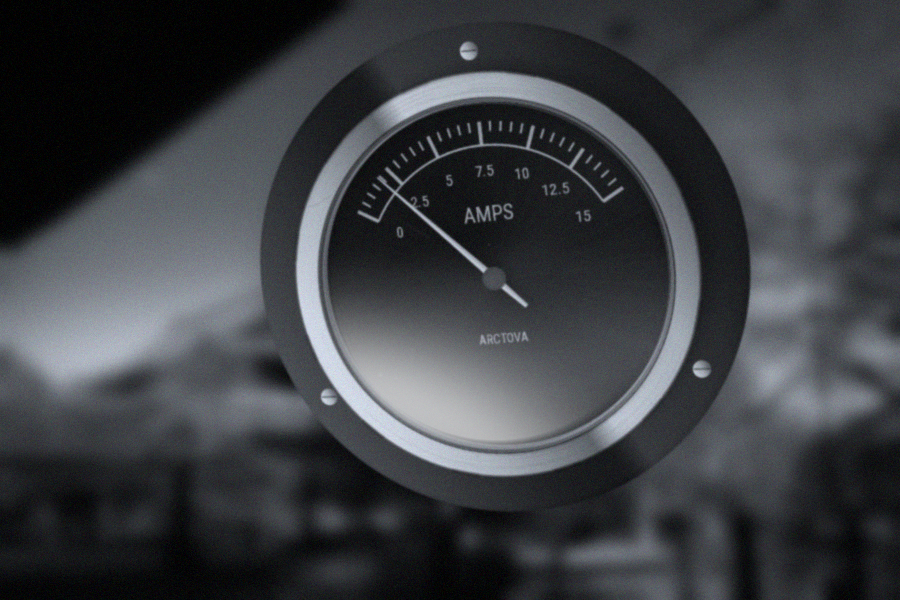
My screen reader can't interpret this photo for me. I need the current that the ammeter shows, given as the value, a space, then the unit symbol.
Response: 2 A
